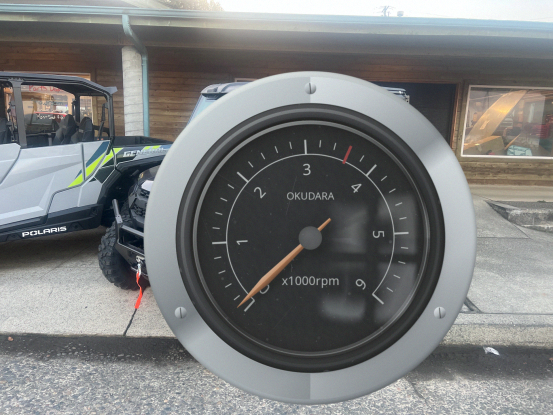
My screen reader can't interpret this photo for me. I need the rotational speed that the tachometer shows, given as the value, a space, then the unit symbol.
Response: 100 rpm
